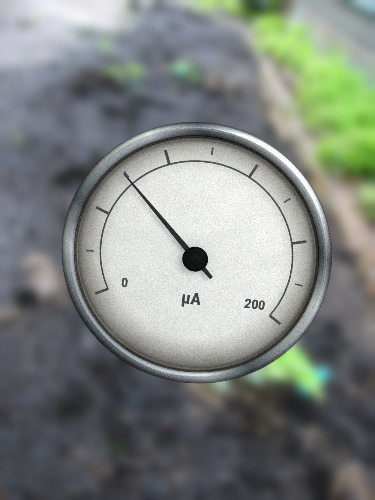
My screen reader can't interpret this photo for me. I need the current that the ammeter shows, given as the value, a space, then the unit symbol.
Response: 60 µA
